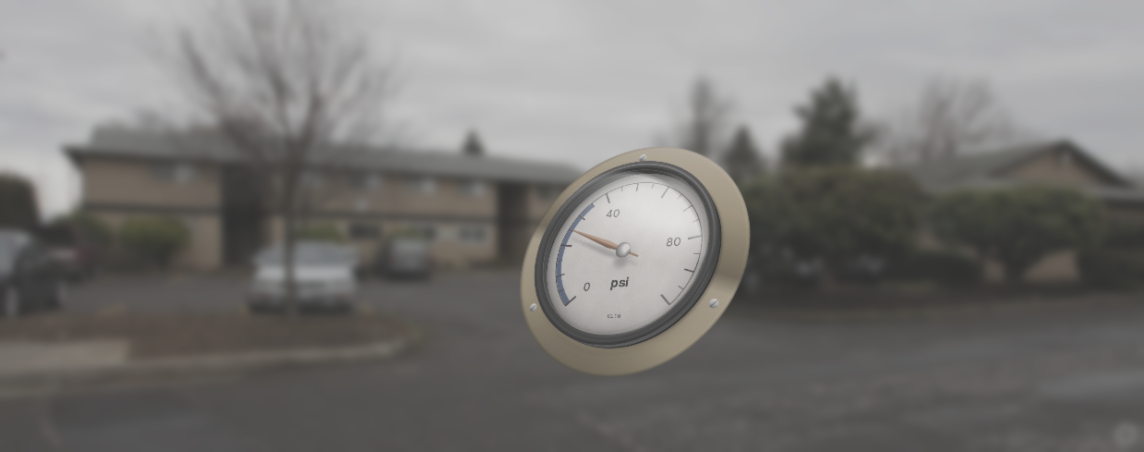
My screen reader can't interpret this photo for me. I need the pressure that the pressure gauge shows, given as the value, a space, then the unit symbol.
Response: 25 psi
